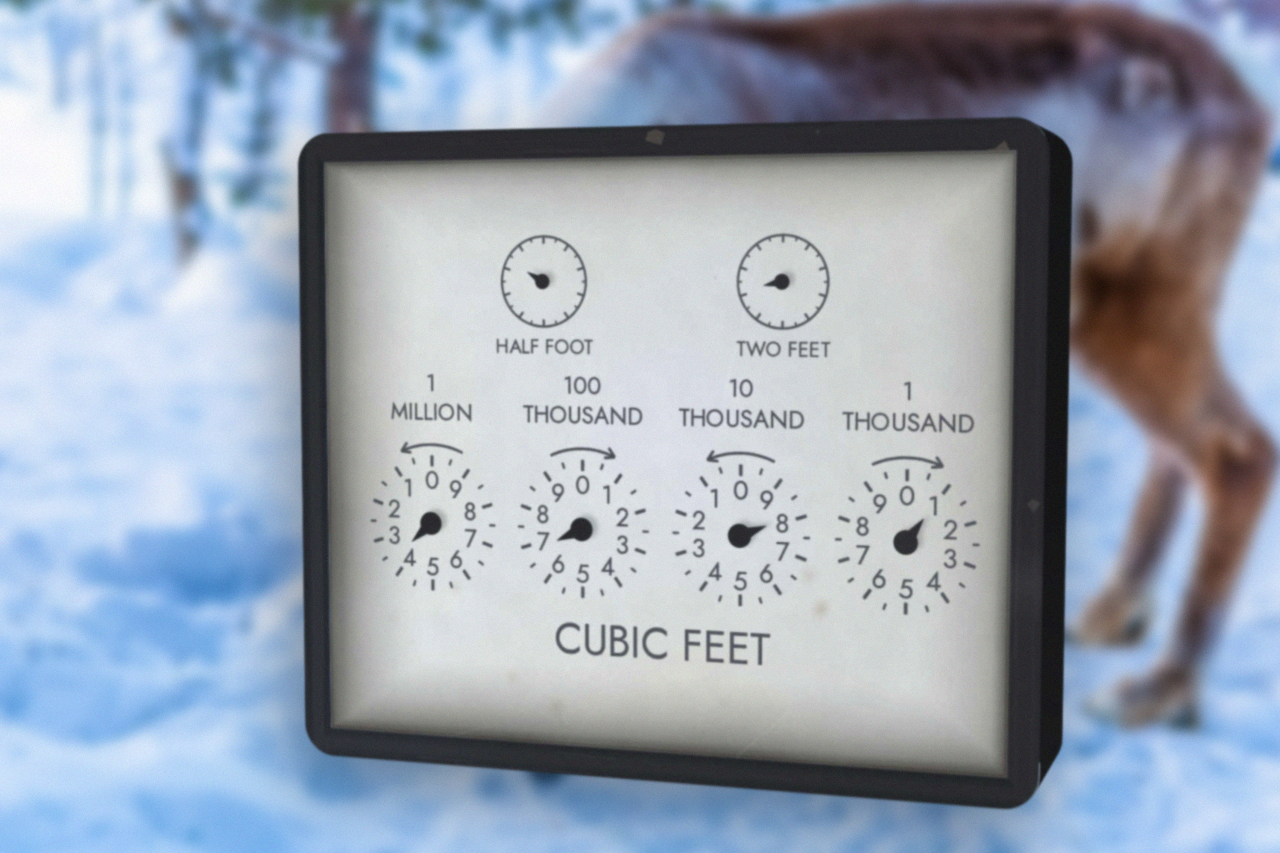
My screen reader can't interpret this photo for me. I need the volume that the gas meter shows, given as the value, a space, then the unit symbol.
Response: 368100 ft³
